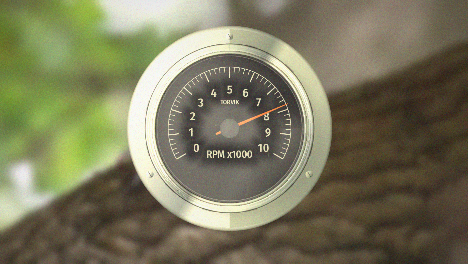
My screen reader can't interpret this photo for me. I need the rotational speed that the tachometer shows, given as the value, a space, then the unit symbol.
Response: 7800 rpm
